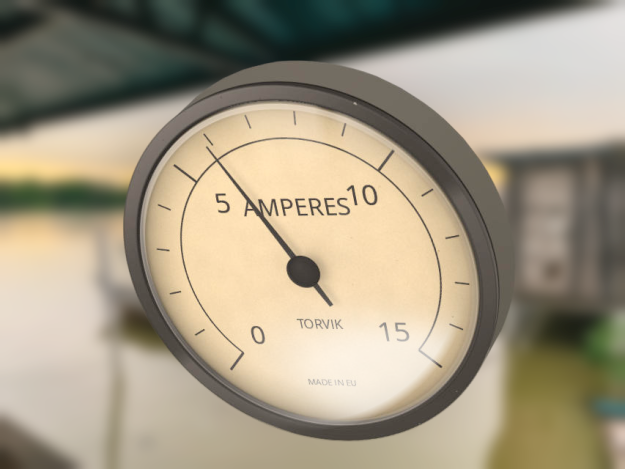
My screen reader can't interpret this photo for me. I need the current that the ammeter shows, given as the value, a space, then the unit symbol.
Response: 6 A
